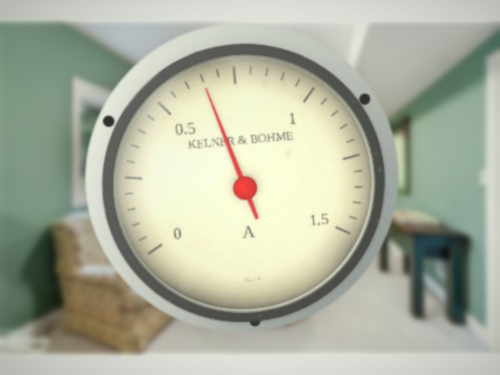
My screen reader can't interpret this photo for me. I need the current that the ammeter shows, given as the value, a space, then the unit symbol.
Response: 0.65 A
